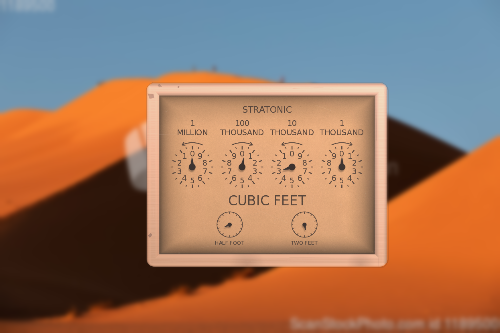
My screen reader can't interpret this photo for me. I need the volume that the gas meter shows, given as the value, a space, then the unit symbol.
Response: 3000 ft³
